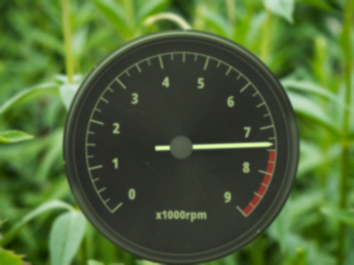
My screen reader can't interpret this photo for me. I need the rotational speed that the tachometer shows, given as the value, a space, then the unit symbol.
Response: 7375 rpm
